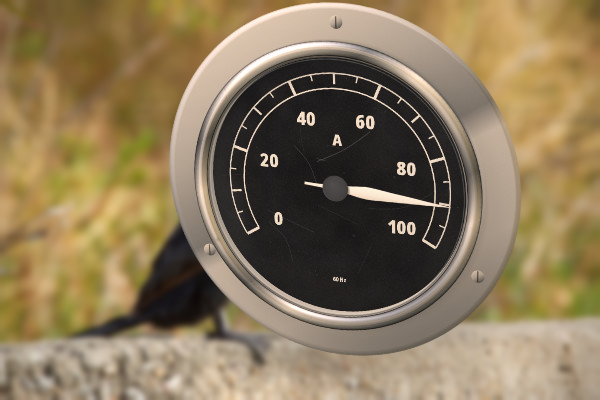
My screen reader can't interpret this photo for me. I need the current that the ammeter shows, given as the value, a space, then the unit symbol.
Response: 90 A
